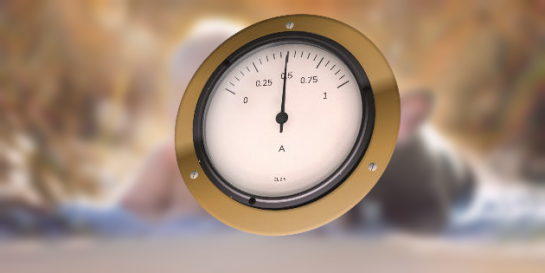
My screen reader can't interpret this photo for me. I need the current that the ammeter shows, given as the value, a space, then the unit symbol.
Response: 0.5 A
